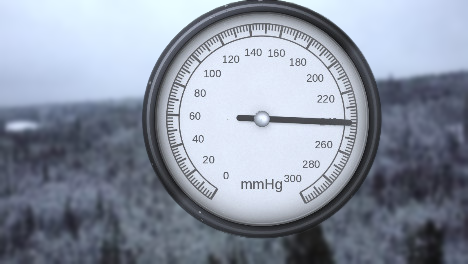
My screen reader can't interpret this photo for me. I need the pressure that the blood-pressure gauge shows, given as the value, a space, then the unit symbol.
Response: 240 mmHg
